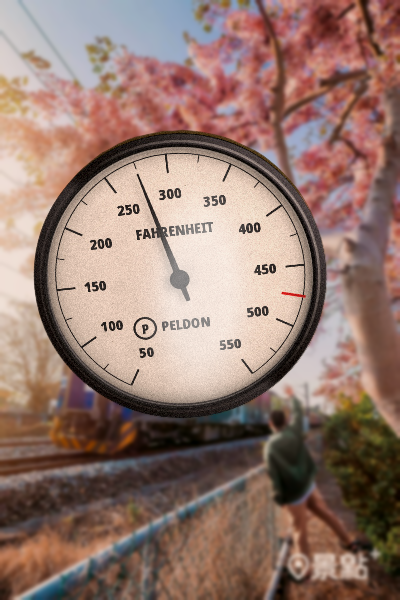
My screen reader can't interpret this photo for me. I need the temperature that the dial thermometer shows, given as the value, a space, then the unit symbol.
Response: 275 °F
